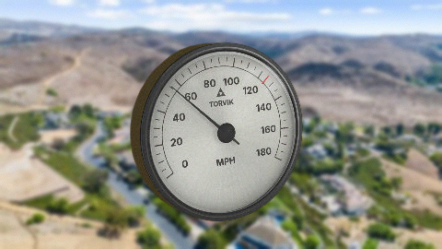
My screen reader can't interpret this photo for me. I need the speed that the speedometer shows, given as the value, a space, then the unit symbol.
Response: 55 mph
